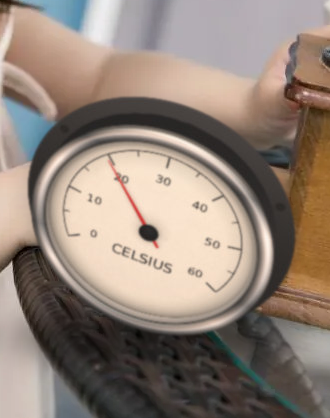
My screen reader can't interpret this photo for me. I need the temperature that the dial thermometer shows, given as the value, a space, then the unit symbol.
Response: 20 °C
